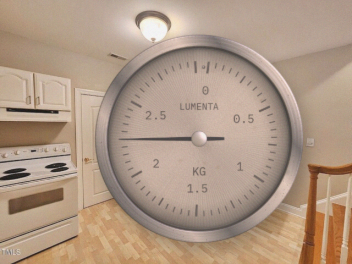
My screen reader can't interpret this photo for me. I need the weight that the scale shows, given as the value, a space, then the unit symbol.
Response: 2.25 kg
